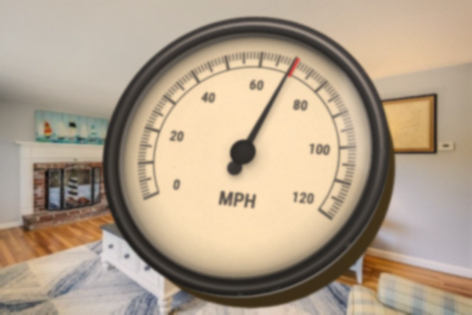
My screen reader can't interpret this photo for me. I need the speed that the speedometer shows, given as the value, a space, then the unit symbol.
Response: 70 mph
